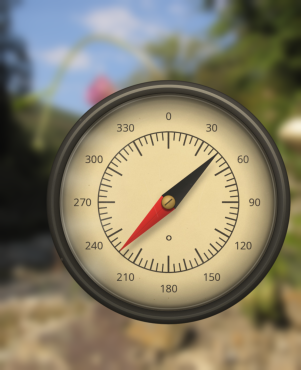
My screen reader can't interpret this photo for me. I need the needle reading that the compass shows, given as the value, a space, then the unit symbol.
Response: 225 °
